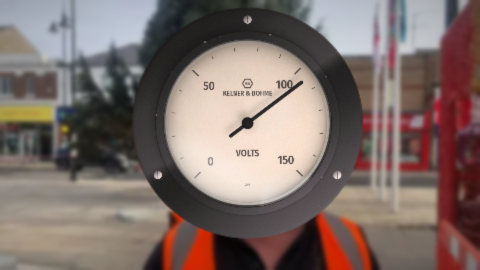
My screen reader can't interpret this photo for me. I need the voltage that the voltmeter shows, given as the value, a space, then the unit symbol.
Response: 105 V
